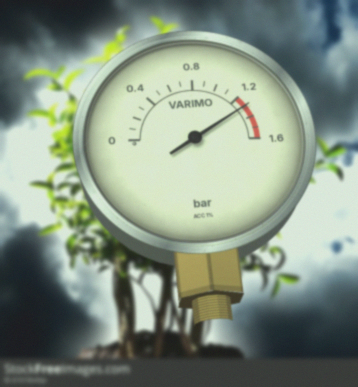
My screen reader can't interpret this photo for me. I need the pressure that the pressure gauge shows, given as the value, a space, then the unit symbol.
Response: 1.3 bar
